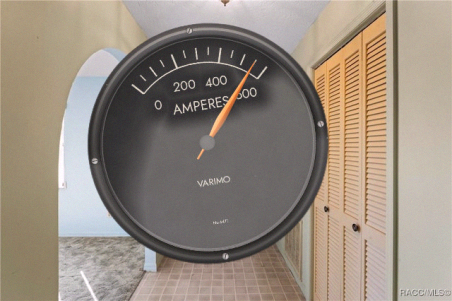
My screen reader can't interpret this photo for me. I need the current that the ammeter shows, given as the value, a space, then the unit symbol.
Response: 550 A
